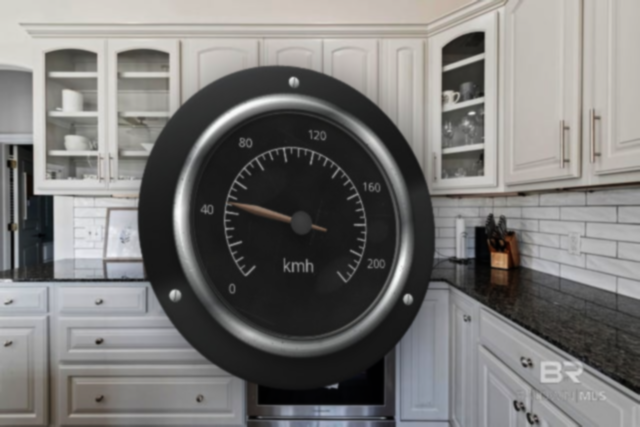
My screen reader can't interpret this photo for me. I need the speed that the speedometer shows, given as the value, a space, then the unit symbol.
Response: 45 km/h
